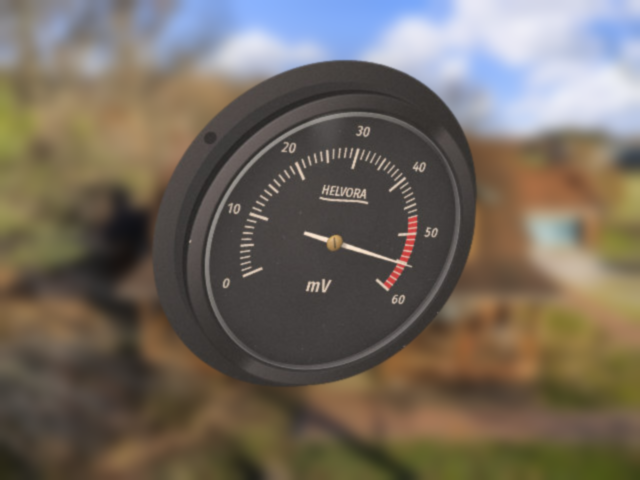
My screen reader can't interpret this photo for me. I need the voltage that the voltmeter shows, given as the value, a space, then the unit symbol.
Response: 55 mV
